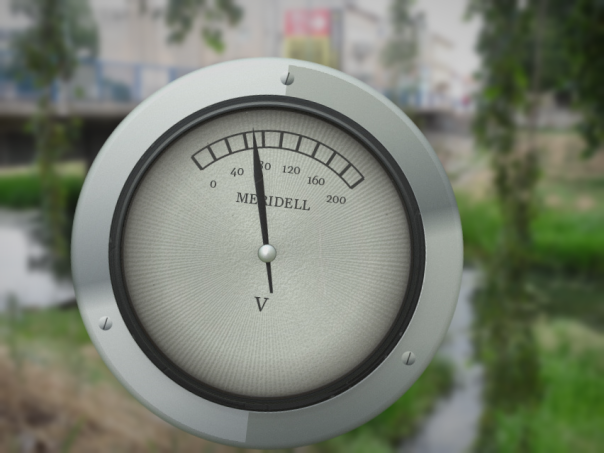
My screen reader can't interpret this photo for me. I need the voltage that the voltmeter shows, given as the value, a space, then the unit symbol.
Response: 70 V
